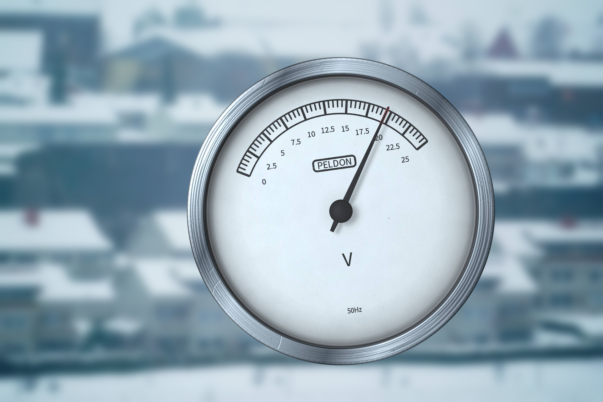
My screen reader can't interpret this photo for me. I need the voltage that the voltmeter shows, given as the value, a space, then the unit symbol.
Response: 19.5 V
